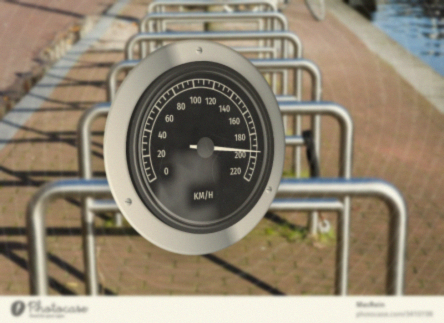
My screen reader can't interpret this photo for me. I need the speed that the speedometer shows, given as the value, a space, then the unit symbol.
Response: 195 km/h
